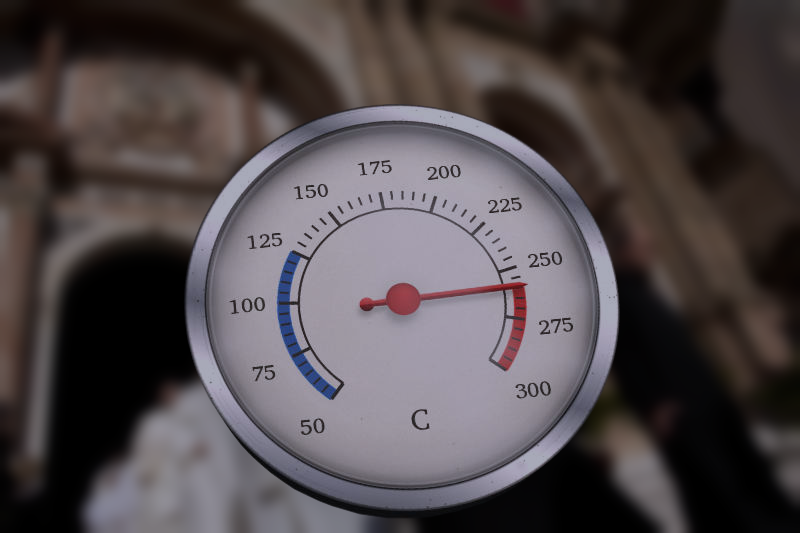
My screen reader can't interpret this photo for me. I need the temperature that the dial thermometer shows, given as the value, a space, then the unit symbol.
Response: 260 °C
